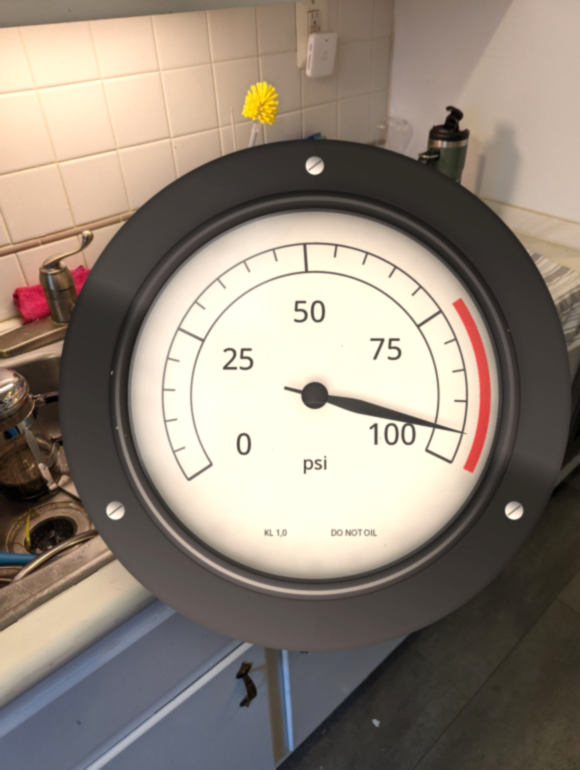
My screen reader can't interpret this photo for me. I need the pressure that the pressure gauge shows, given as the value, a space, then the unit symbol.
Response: 95 psi
